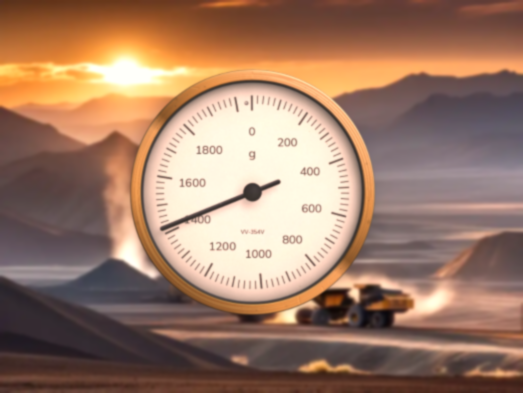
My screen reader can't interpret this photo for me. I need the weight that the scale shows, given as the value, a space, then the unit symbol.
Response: 1420 g
